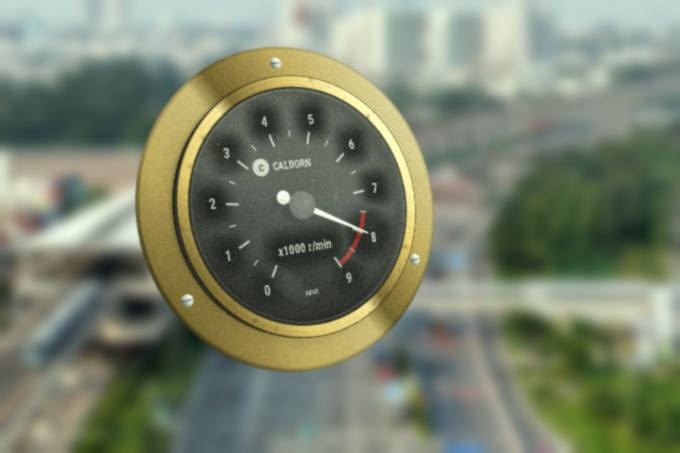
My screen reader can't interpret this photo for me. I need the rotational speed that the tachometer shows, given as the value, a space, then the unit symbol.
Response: 8000 rpm
